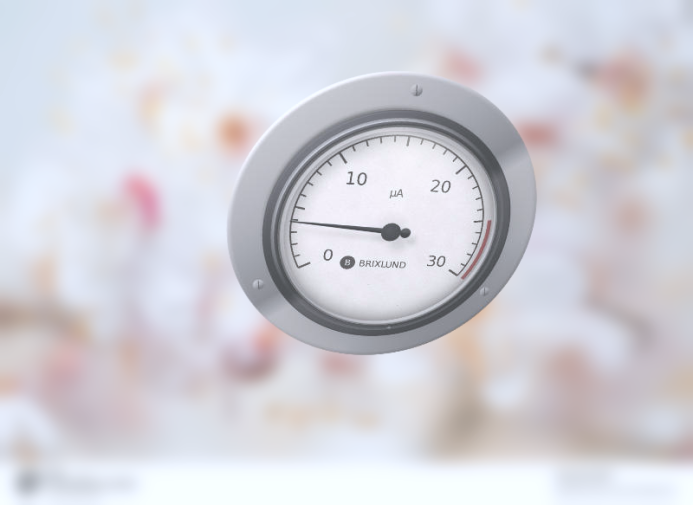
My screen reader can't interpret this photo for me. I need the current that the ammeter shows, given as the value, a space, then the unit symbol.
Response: 4 µA
